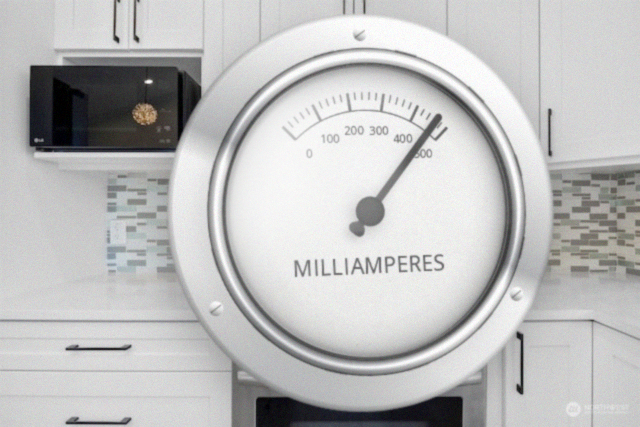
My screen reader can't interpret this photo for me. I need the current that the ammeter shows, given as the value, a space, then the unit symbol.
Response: 460 mA
